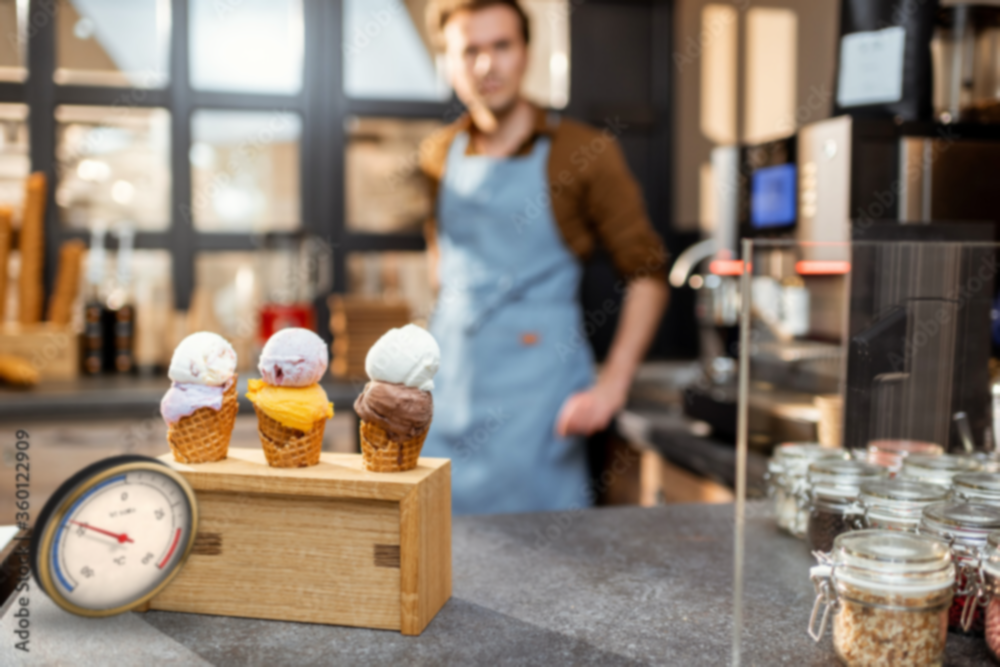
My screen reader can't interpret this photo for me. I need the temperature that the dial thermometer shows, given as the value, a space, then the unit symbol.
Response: -22.5 °C
